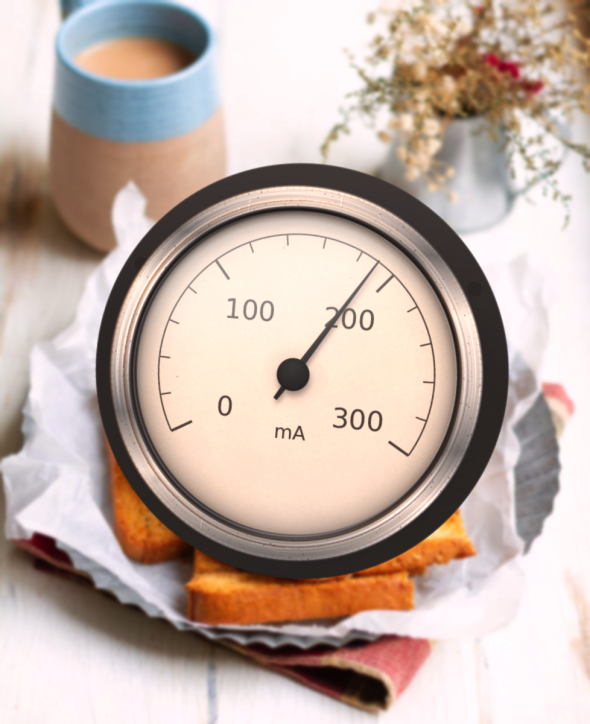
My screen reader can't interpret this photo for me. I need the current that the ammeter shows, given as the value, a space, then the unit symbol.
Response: 190 mA
